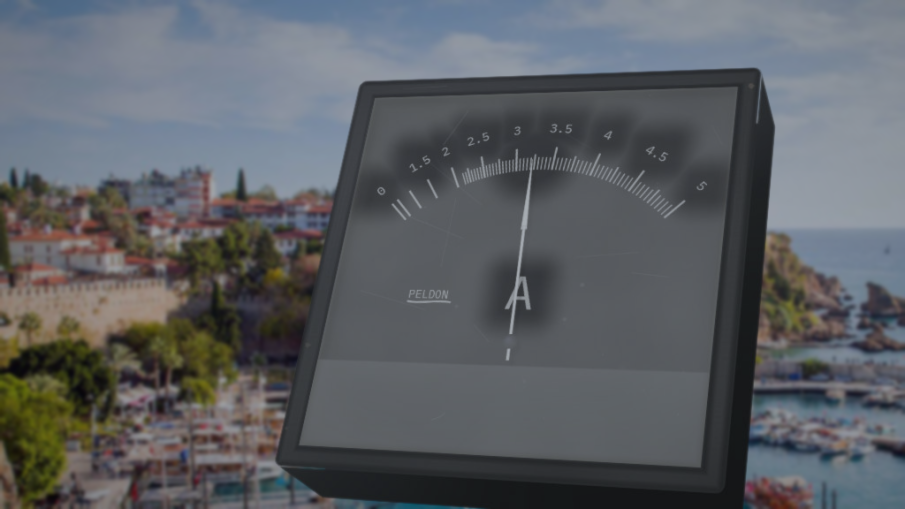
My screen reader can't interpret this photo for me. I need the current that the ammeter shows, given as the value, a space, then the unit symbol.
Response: 3.25 A
